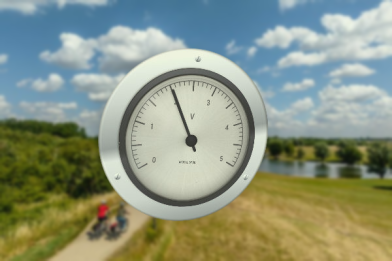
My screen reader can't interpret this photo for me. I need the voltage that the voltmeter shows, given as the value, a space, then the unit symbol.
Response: 2 V
